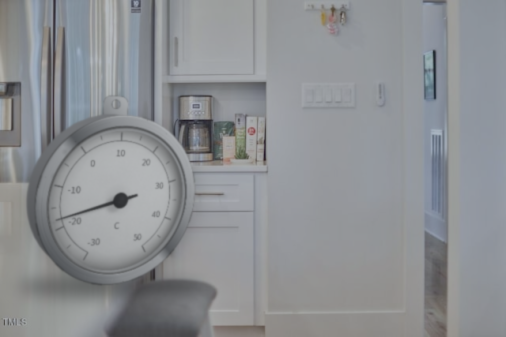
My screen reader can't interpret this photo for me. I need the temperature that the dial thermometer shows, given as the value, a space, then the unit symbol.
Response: -17.5 °C
